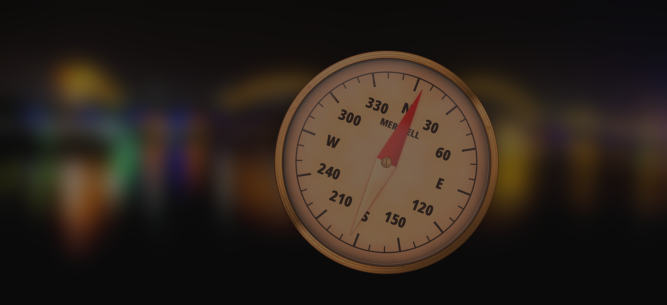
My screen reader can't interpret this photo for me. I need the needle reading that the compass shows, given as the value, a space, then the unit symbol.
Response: 5 °
